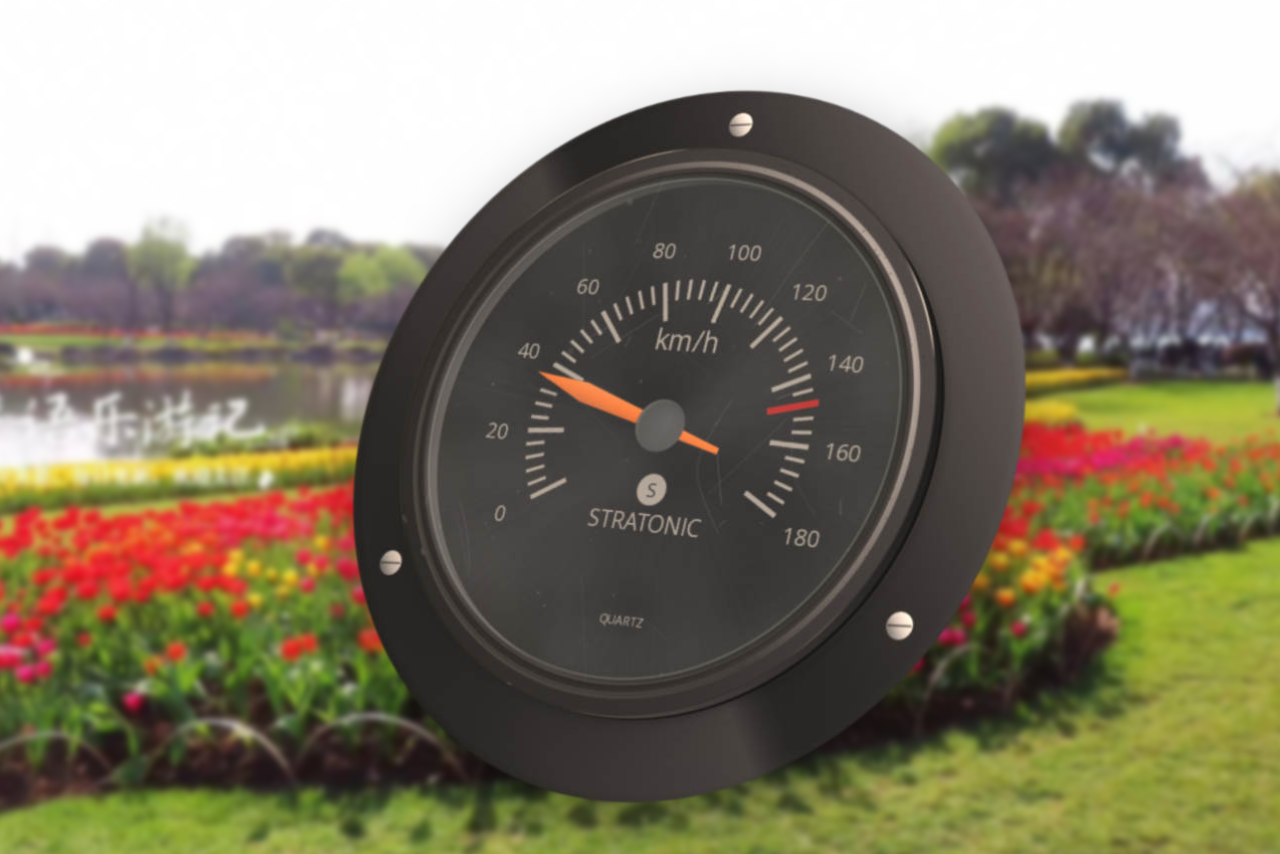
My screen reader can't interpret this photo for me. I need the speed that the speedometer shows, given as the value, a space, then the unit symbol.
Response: 36 km/h
